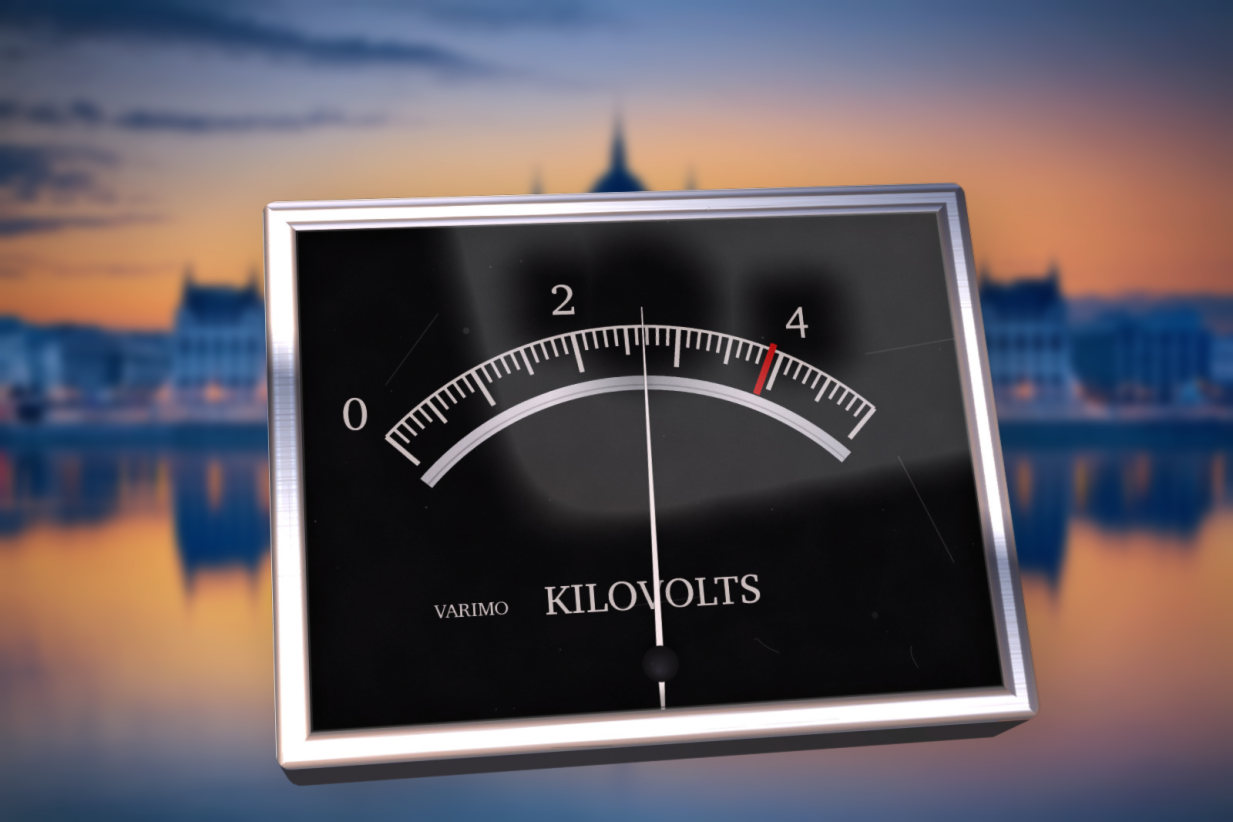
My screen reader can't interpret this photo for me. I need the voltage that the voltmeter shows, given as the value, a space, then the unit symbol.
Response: 2.65 kV
